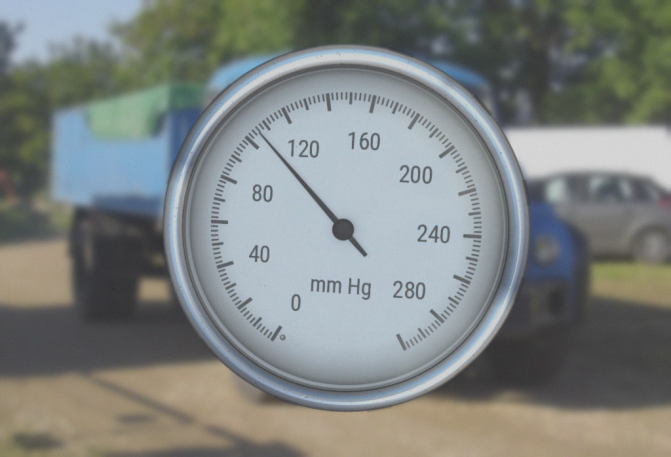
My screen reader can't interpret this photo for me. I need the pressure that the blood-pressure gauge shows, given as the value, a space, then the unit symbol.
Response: 106 mmHg
